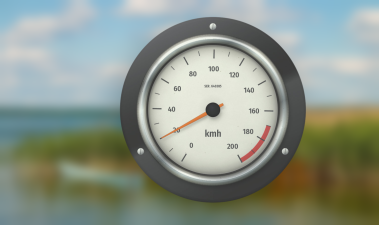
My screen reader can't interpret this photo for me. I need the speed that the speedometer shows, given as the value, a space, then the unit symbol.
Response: 20 km/h
